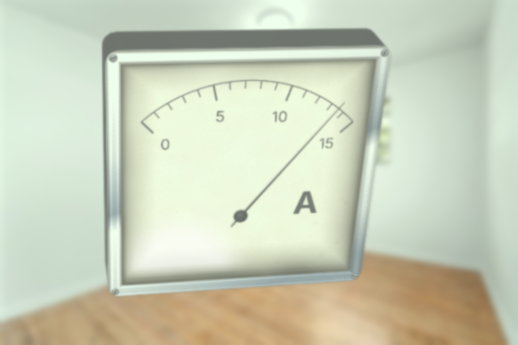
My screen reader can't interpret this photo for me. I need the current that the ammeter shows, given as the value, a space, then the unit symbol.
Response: 13.5 A
